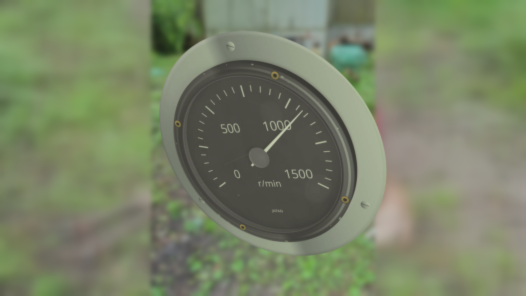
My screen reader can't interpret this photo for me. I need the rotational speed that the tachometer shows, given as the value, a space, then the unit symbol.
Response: 1075 rpm
